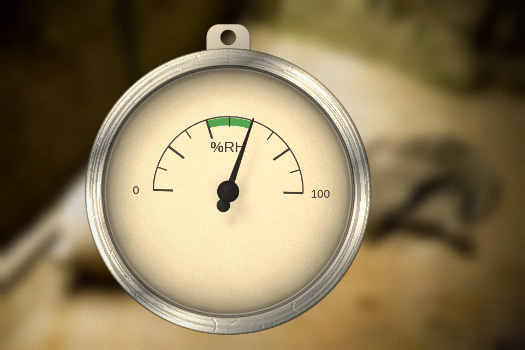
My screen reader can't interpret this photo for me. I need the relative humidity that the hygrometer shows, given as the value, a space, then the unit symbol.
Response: 60 %
